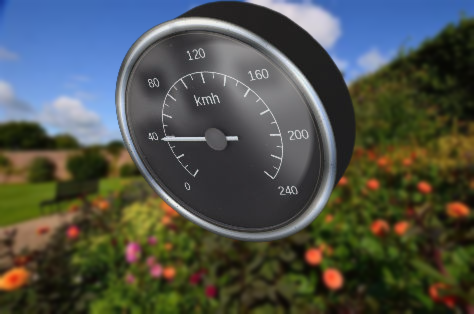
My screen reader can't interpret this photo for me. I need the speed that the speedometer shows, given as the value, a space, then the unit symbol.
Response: 40 km/h
